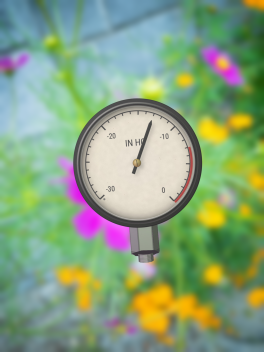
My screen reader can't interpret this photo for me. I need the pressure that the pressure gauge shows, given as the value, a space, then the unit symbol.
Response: -13 inHg
